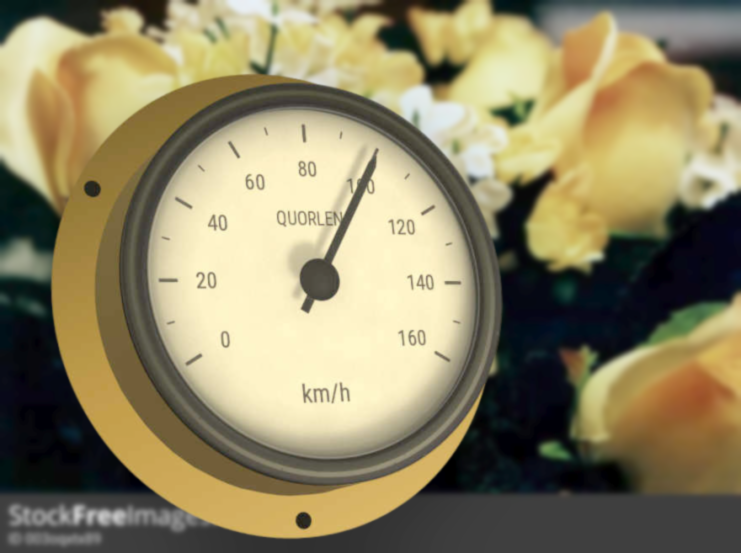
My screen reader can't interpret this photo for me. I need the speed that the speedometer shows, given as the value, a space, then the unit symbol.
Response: 100 km/h
